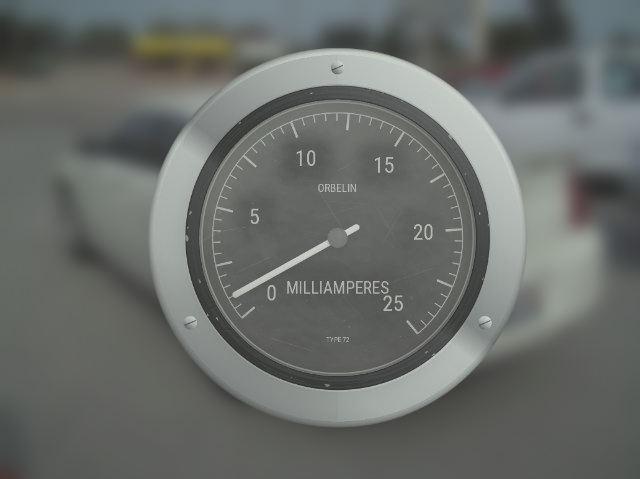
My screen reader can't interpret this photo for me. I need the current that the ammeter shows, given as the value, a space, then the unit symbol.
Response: 1 mA
